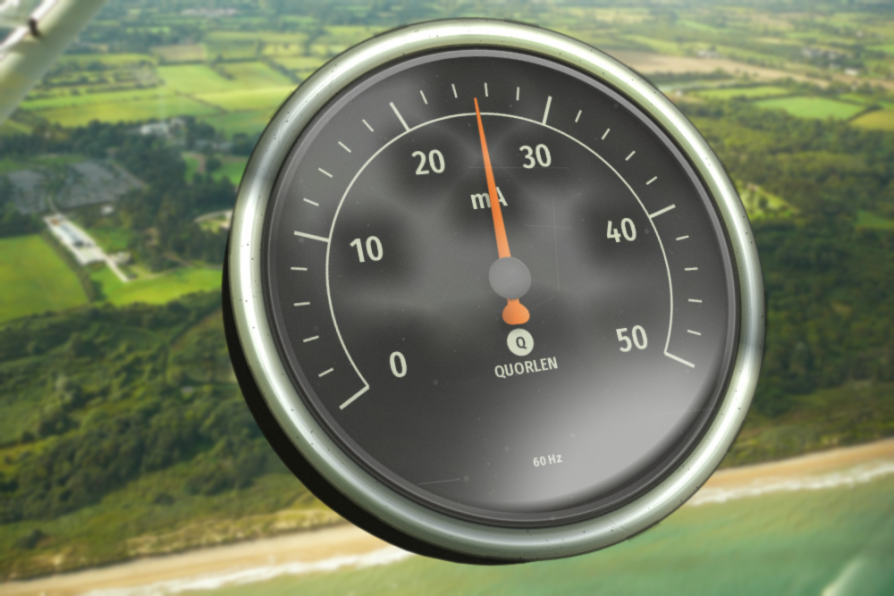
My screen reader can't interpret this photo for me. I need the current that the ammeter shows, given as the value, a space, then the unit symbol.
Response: 25 mA
